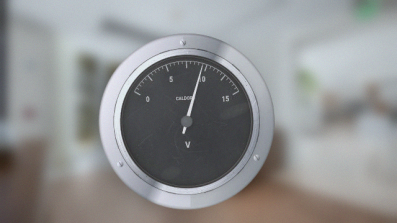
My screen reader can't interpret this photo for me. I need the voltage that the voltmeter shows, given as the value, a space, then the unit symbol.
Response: 9.5 V
